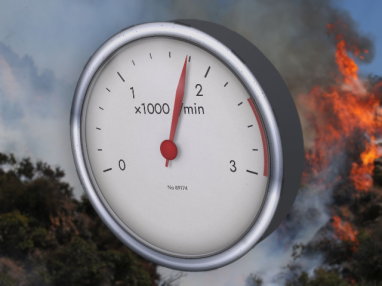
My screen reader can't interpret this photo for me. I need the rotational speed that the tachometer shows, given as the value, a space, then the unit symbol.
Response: 1800 rpm
